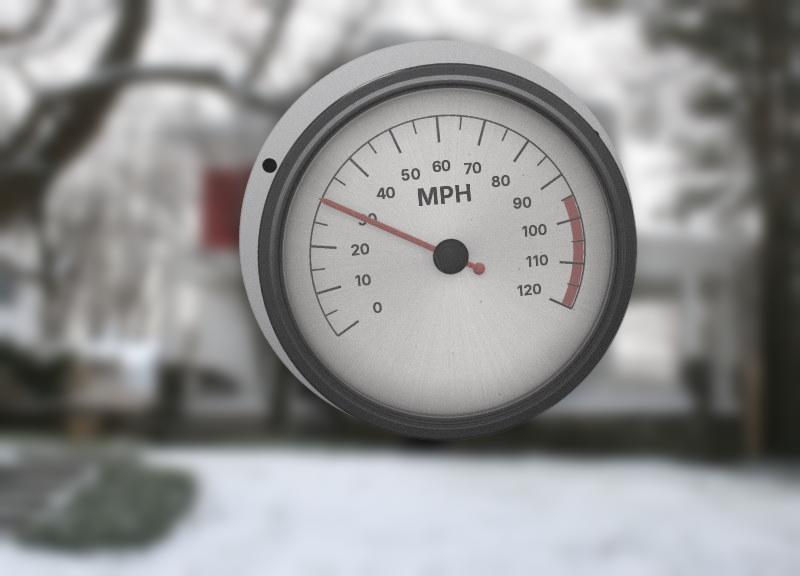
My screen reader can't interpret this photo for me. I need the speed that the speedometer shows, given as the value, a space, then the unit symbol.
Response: 30 mph
